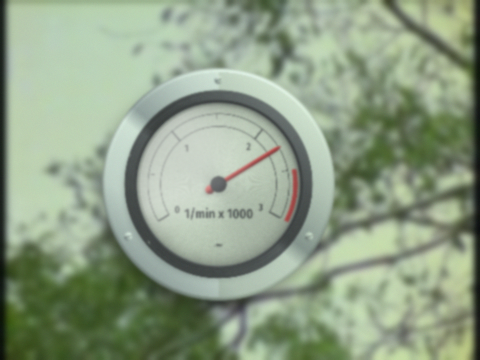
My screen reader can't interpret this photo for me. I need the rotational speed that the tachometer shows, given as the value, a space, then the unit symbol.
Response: 2250 rpm
